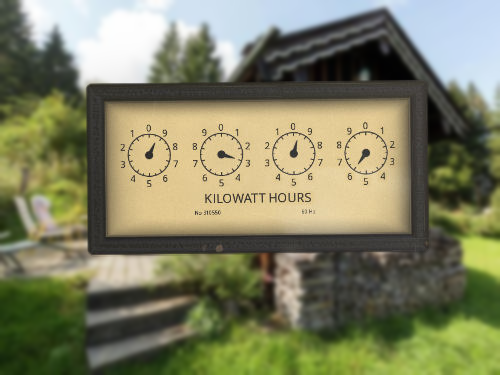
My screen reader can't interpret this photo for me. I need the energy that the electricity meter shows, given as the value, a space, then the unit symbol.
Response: 9296 kWh
